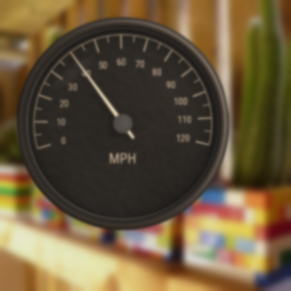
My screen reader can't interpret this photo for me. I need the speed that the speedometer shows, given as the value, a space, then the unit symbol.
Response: 40 mph
